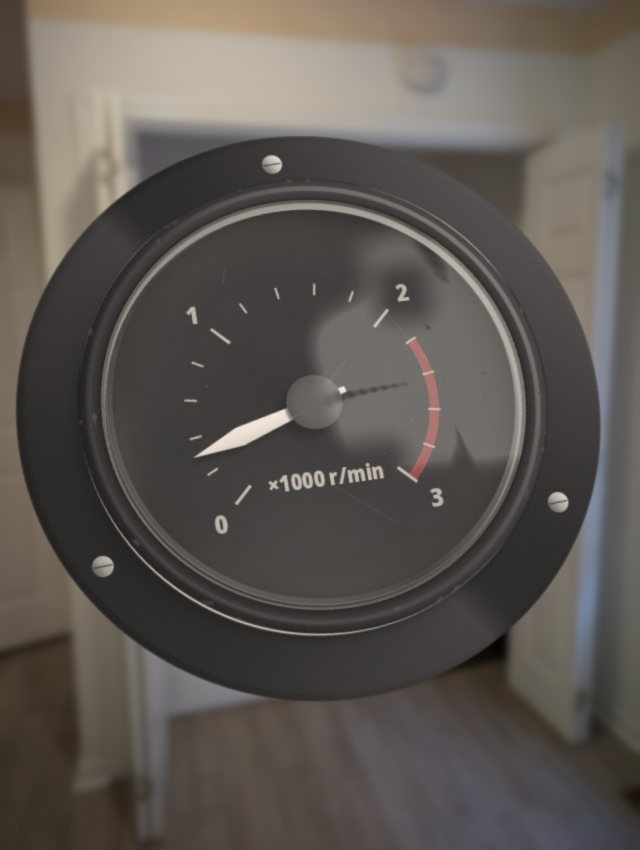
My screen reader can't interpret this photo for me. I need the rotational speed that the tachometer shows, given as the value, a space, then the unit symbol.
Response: 300 rpm
